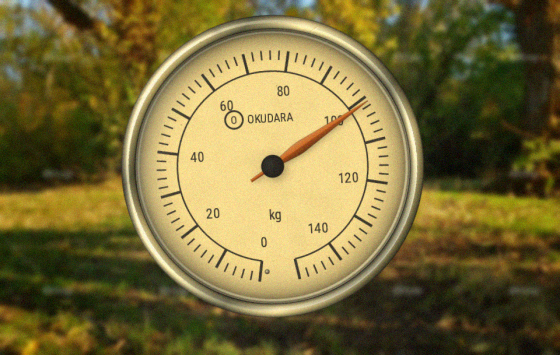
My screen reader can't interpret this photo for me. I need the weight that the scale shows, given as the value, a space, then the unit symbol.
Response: 101 kg
